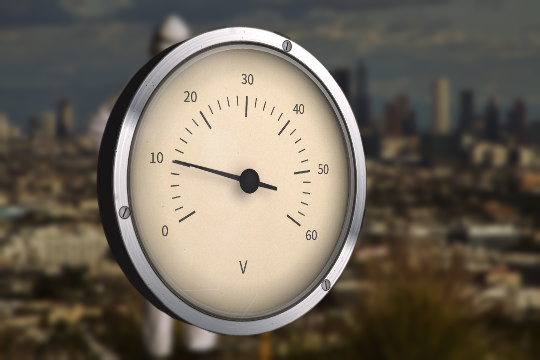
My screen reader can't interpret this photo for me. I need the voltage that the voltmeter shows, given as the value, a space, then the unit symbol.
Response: 10 V
